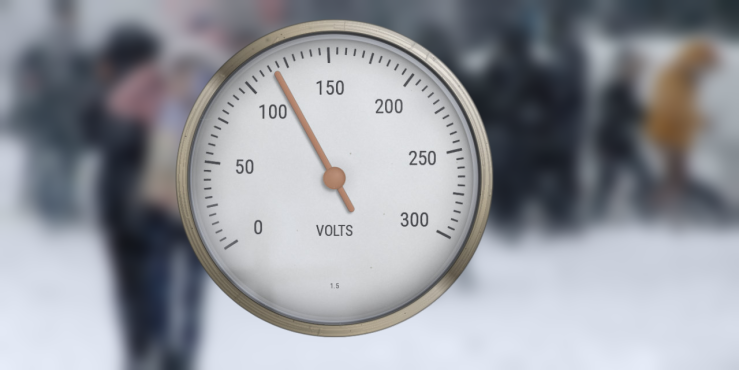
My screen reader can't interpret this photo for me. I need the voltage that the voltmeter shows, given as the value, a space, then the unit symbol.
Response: 117.5 V
